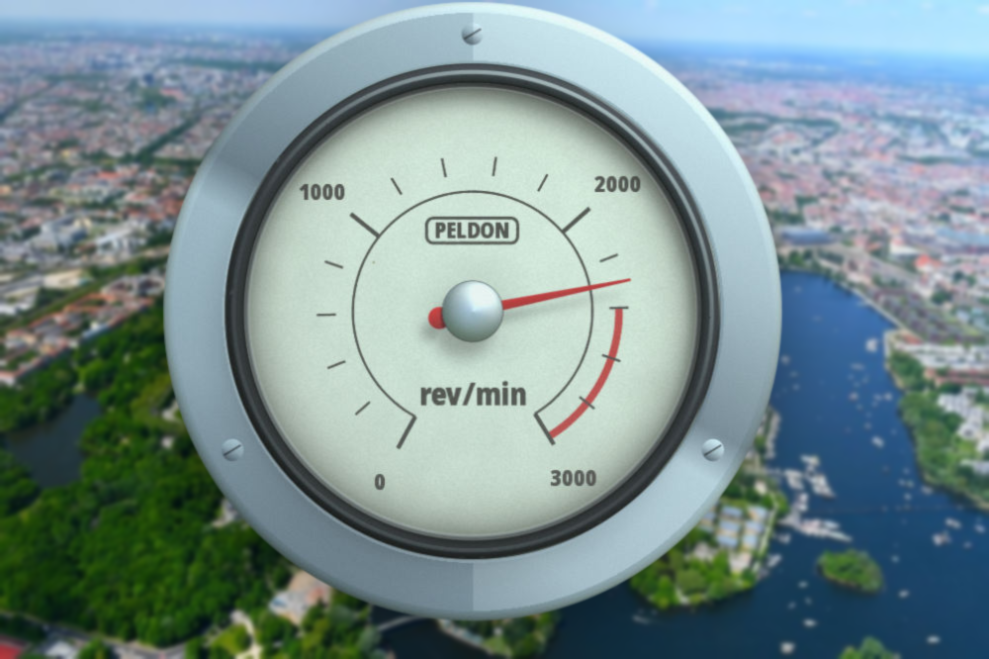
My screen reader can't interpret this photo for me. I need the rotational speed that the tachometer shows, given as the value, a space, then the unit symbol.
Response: 2300 rpm
